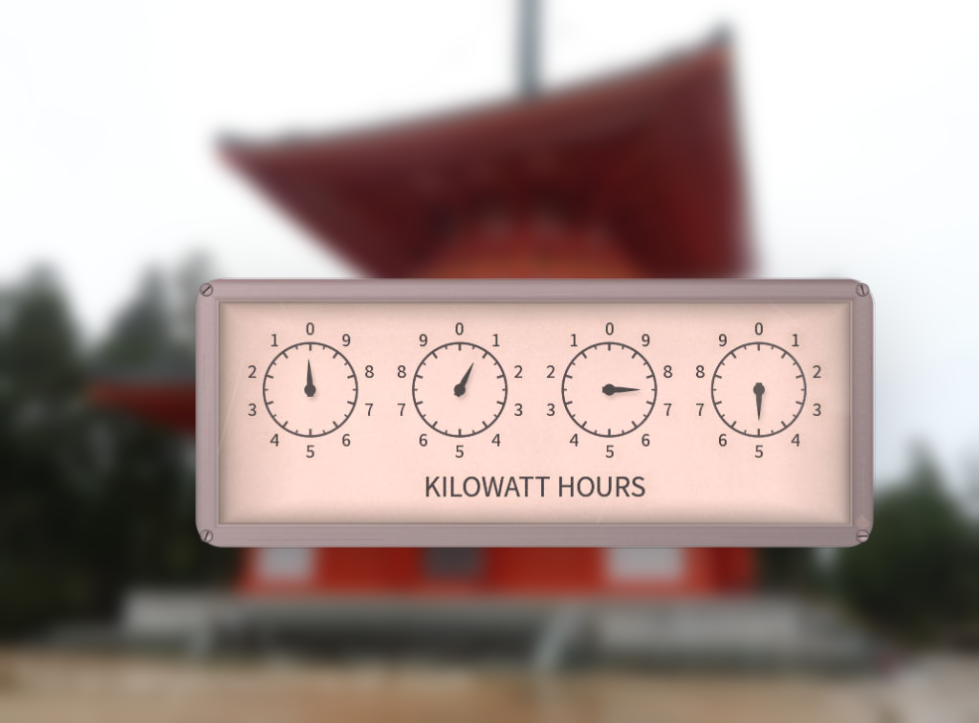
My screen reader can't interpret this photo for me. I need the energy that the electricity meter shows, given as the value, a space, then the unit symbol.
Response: 75 kWh
